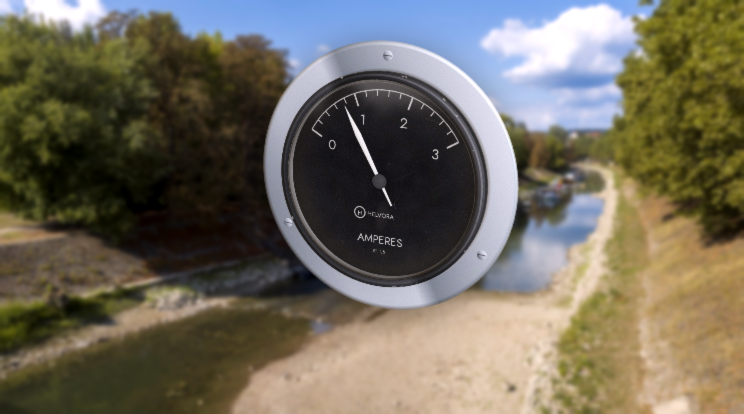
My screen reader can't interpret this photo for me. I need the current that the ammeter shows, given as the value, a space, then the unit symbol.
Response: 0.8 A
